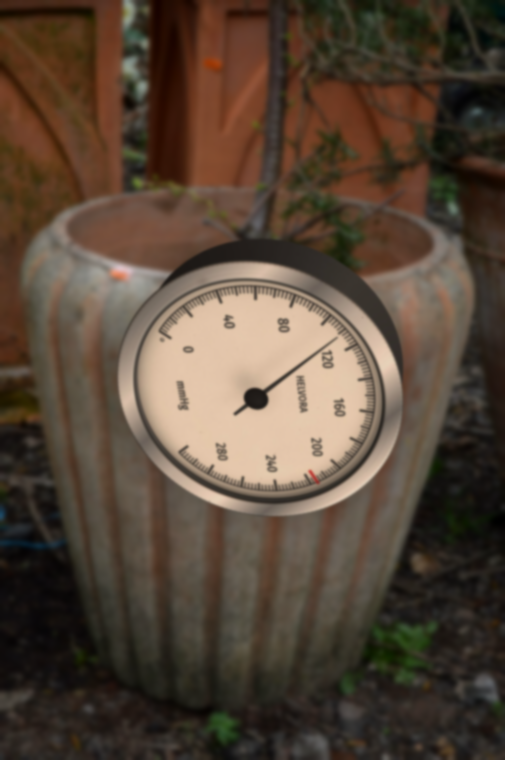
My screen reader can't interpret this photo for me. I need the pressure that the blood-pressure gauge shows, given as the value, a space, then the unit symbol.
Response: 110 mmHg
